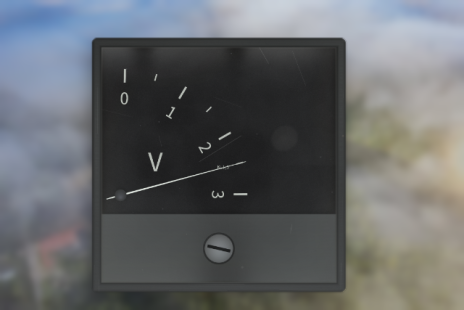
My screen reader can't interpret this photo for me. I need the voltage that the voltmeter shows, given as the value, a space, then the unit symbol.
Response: 2.5 V
